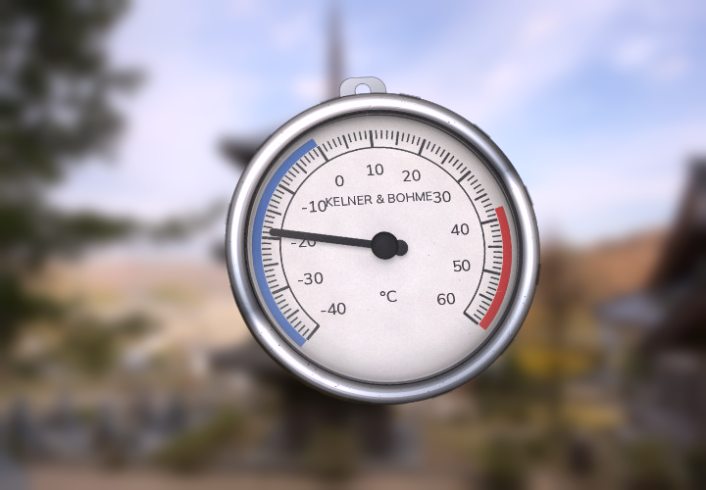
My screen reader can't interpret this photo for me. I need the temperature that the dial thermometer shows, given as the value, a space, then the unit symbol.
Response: -19 °C
